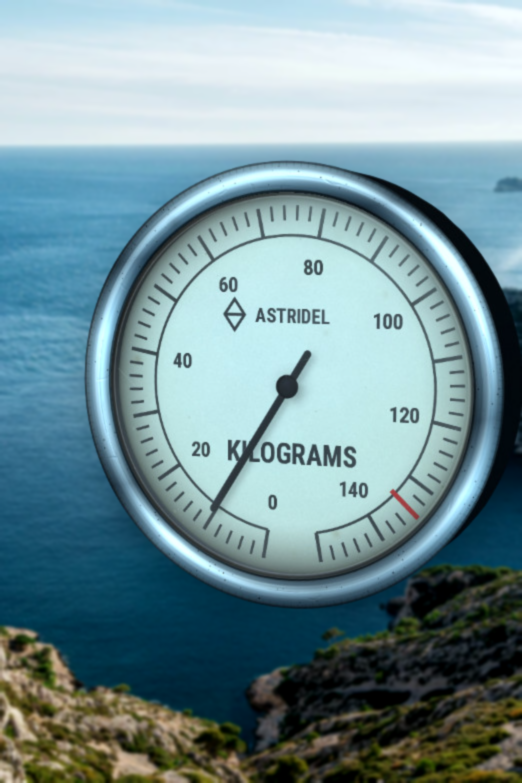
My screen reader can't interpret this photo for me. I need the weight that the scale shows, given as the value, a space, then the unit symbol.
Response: 10 kg
